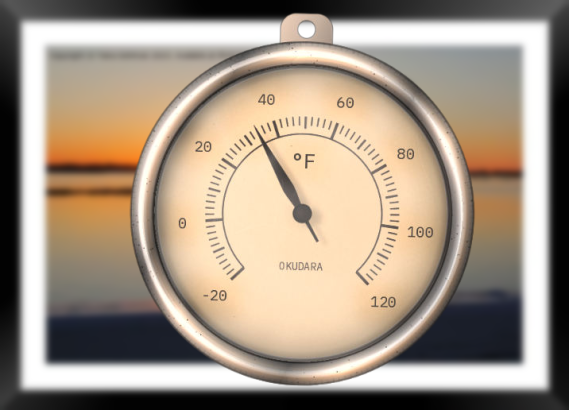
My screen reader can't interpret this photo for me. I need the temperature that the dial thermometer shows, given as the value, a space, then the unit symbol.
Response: 34 °F
